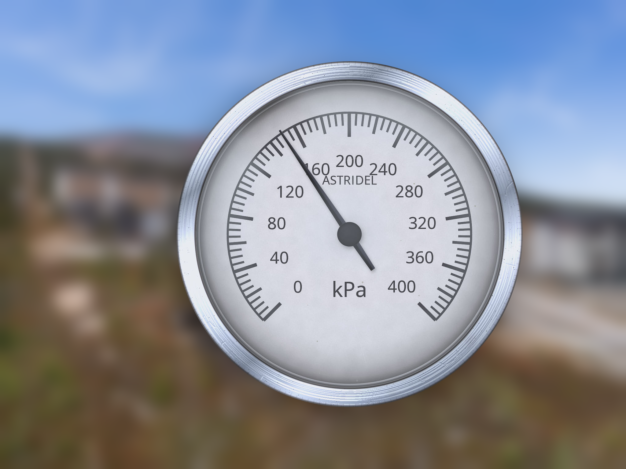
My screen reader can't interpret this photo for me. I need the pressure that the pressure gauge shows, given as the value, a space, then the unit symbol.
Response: 150 kPa
